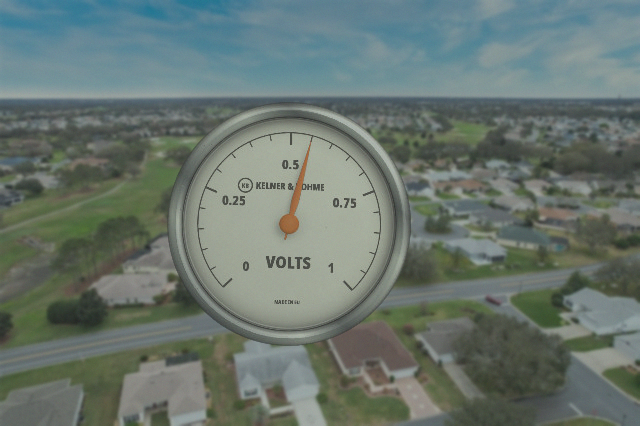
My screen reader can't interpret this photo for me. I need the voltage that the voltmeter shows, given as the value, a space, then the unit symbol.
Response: 0.55 V
